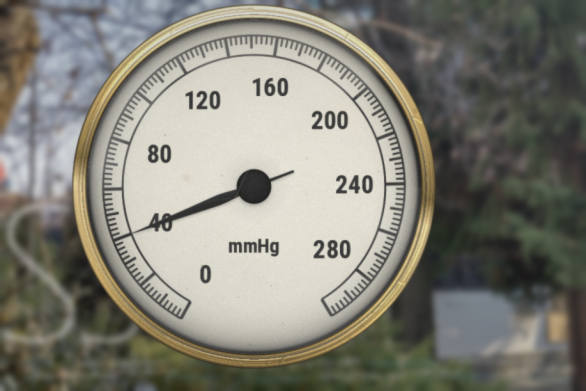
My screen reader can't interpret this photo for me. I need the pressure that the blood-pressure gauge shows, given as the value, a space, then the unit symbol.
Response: 40 mmHg
